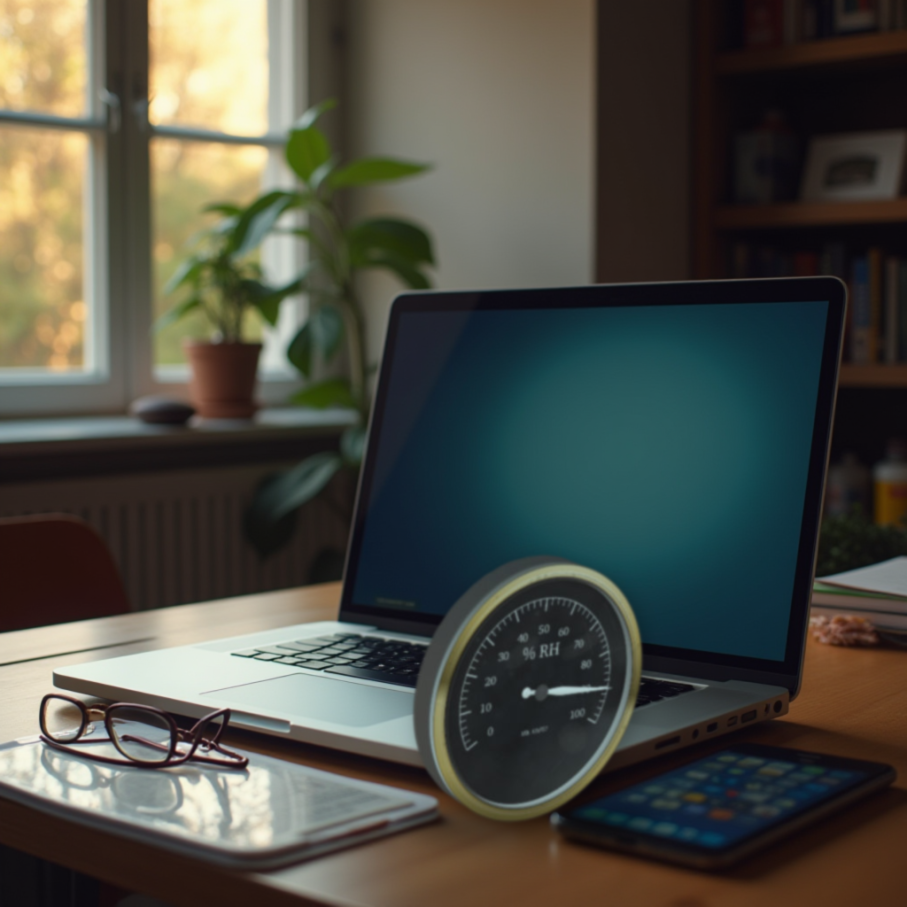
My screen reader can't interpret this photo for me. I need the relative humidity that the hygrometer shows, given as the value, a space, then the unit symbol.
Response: 90 %
